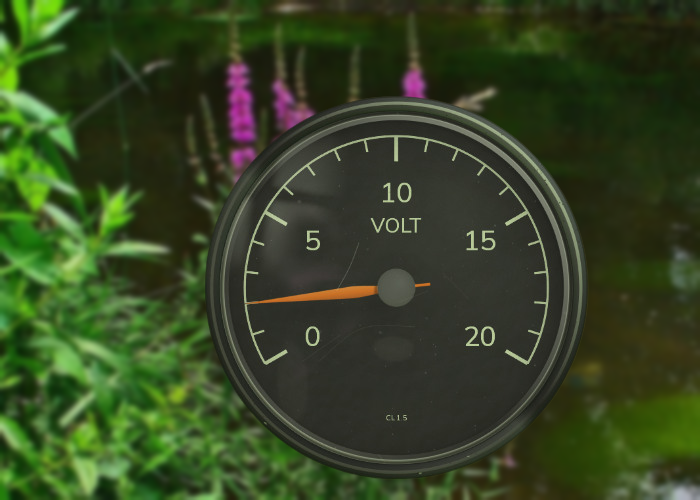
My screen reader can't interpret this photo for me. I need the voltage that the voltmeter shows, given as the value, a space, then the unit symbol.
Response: 2 V
